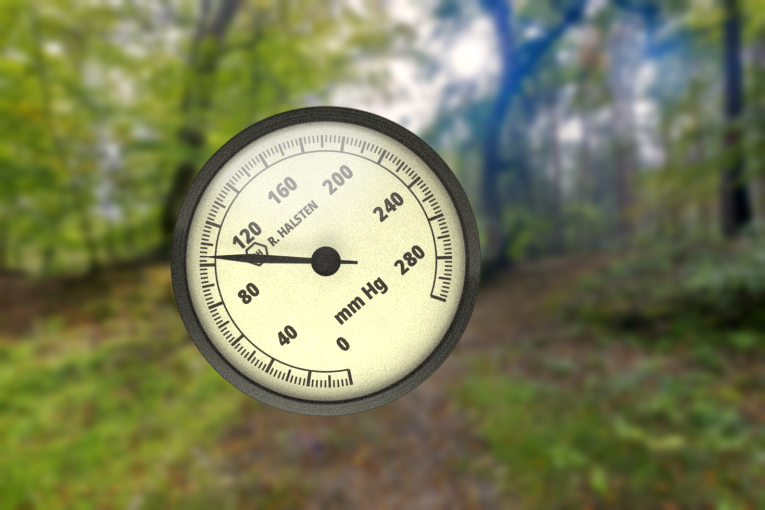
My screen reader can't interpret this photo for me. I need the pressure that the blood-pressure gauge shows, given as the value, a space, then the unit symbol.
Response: 104 mmHg
